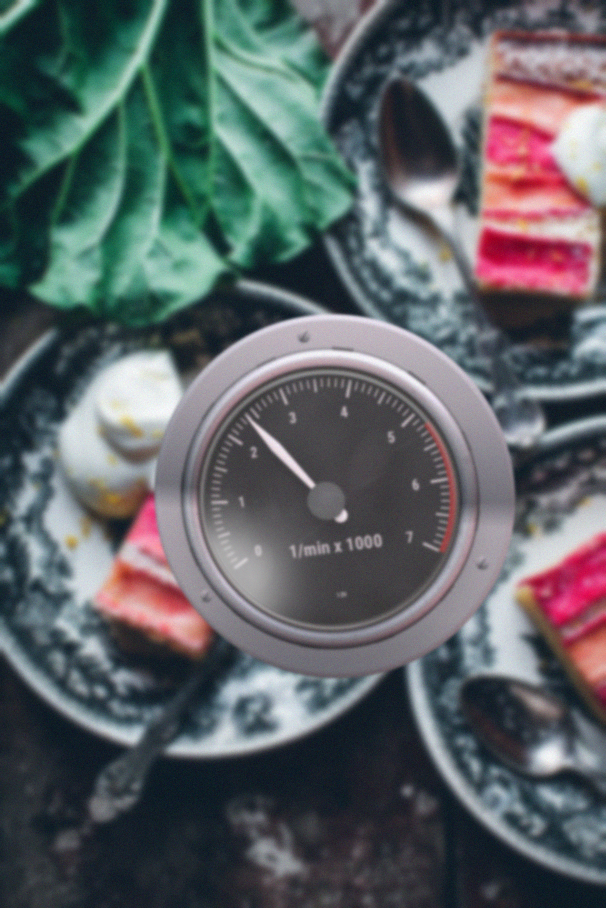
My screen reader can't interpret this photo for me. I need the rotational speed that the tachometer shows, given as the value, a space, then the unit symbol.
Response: 2400 rpm
